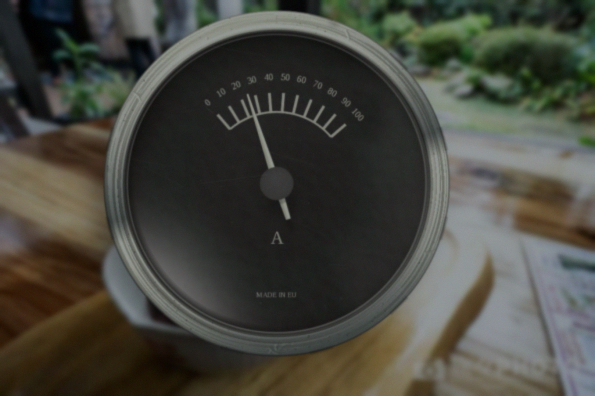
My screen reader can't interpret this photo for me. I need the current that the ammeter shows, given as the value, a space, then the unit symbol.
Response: 25 A
